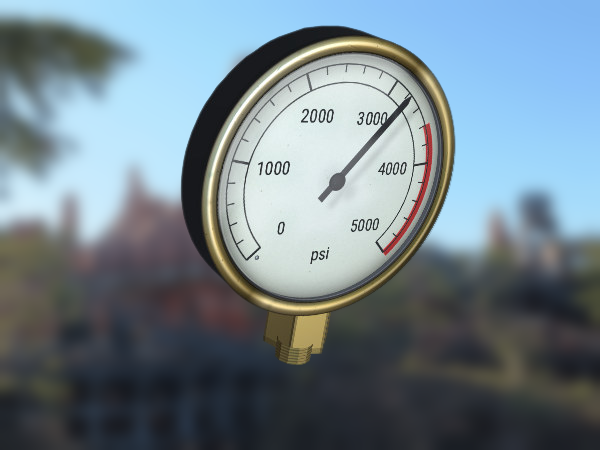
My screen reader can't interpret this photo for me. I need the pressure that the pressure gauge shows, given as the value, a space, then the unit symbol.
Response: 3200 psi
